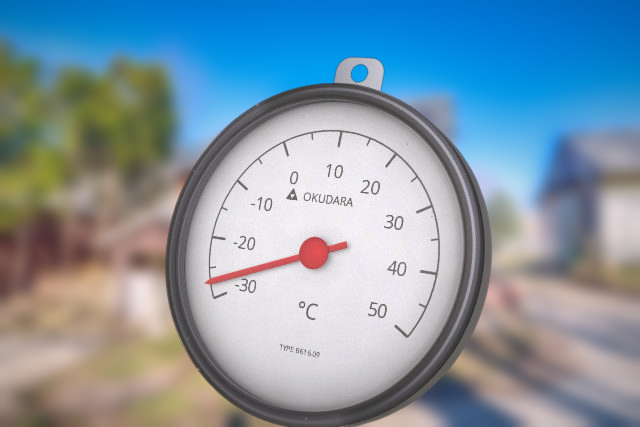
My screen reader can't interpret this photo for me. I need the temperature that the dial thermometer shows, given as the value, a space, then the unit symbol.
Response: -27.5 °C
